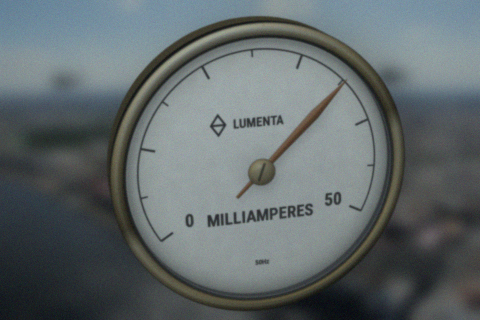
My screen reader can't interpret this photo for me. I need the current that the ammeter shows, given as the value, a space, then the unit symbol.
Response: 35 mA
